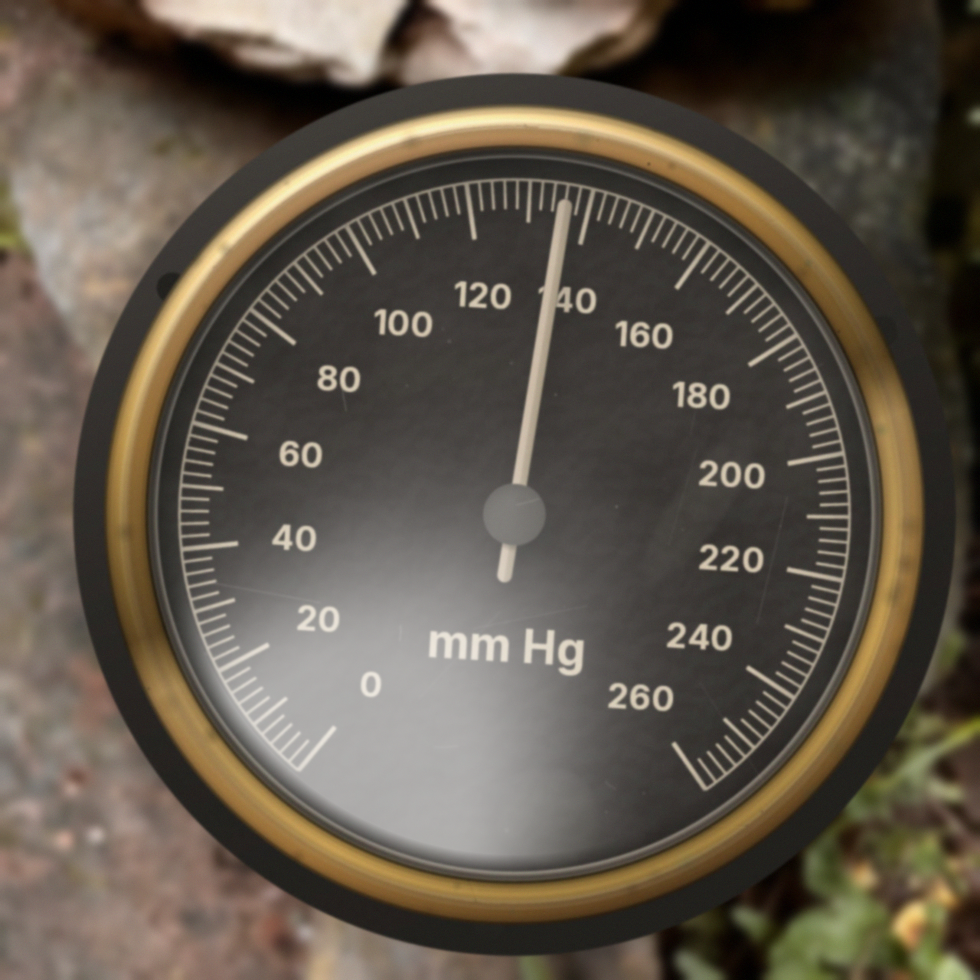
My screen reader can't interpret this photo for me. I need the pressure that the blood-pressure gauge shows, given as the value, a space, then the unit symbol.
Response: 136 mmHg
